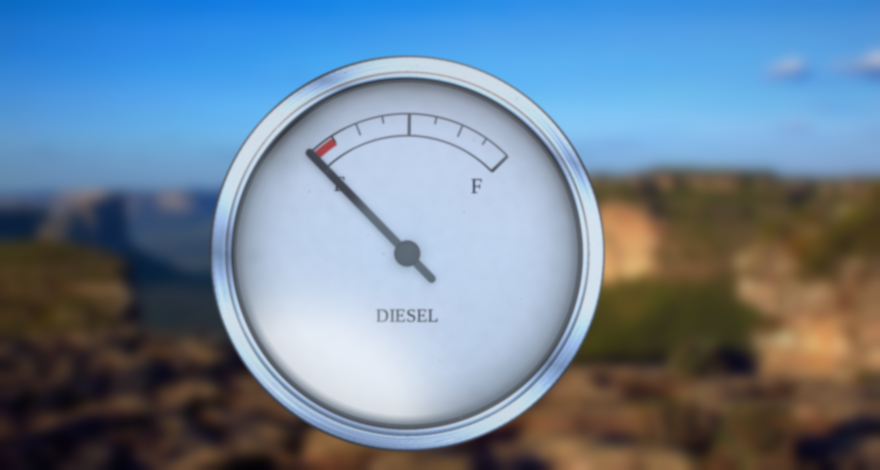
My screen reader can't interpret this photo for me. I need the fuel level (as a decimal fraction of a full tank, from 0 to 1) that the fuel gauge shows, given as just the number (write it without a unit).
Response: 0
